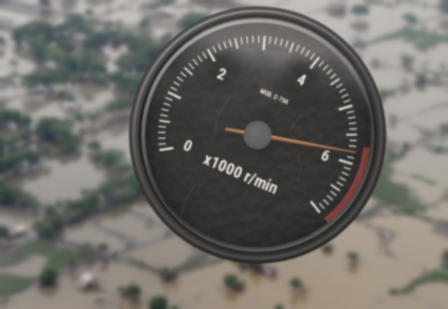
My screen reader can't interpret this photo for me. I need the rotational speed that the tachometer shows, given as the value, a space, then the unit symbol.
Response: 5800 rpm
